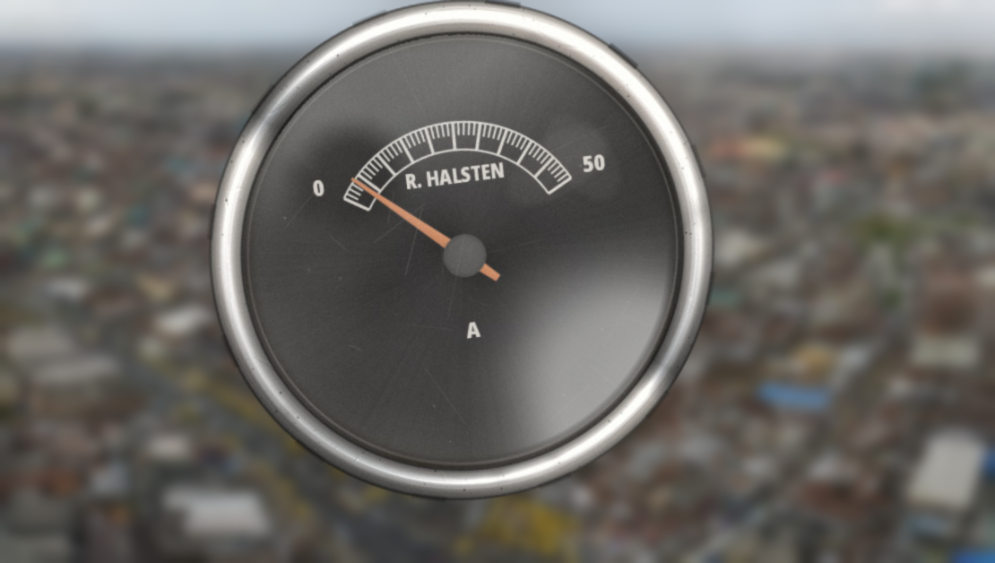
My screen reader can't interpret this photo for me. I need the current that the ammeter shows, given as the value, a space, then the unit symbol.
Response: 4 A
